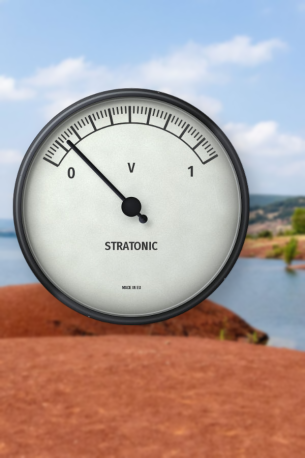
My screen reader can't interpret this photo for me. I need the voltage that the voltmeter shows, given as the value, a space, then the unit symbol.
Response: 0.14 V
